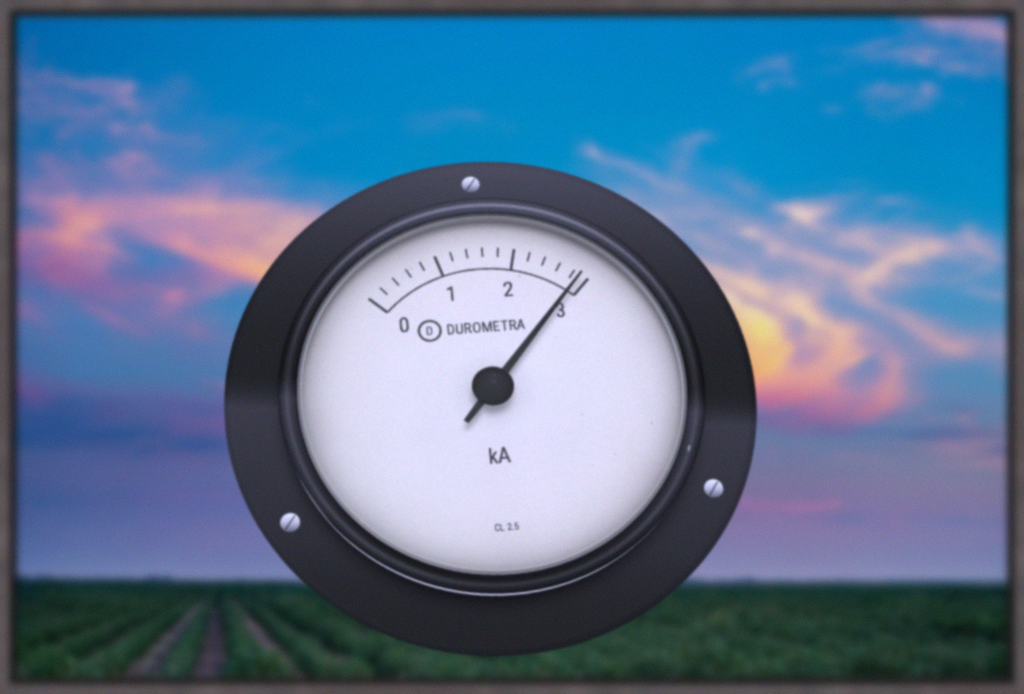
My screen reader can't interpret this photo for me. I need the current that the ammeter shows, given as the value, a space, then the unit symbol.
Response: 2.9 kA
